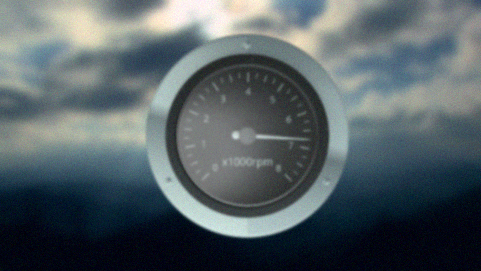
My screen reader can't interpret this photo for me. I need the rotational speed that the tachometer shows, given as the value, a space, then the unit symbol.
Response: 6750 rpm
